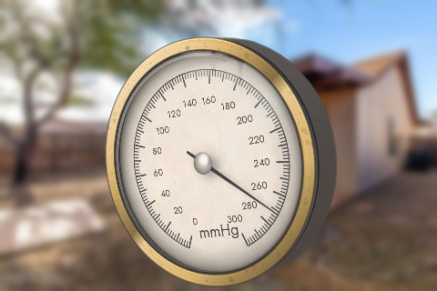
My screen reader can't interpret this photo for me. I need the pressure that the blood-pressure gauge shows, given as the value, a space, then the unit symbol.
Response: 270 mmHg
